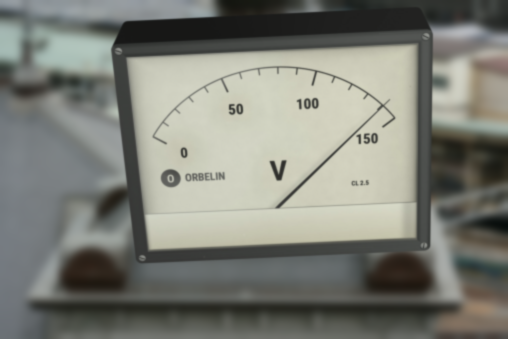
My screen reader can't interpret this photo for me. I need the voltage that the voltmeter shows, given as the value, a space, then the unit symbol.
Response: 140 V
